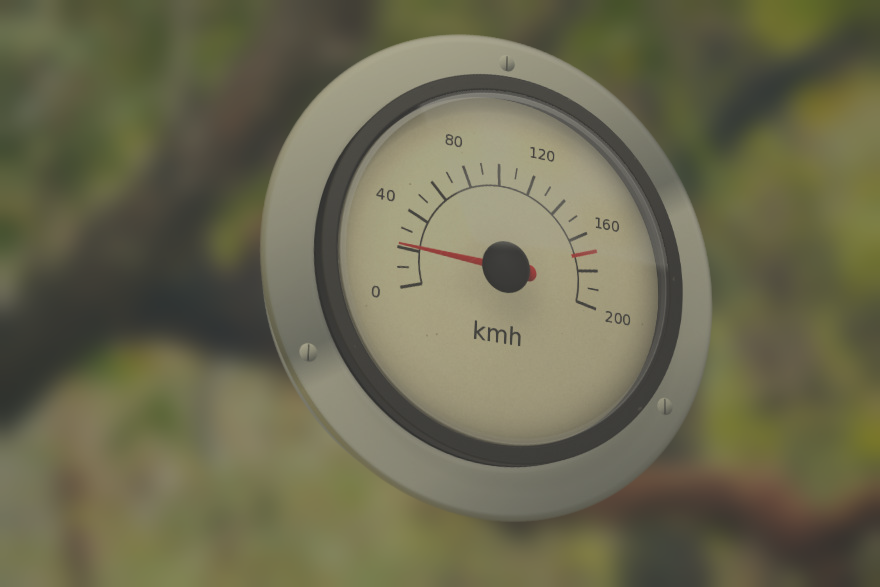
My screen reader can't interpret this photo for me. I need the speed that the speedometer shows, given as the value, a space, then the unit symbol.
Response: 20 km/h
